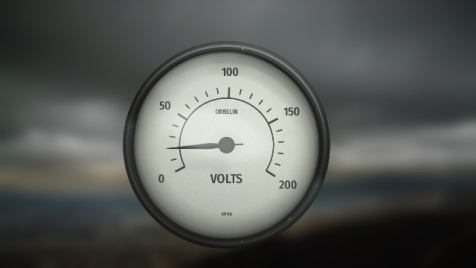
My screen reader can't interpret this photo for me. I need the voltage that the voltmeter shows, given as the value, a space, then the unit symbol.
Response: 20 V
